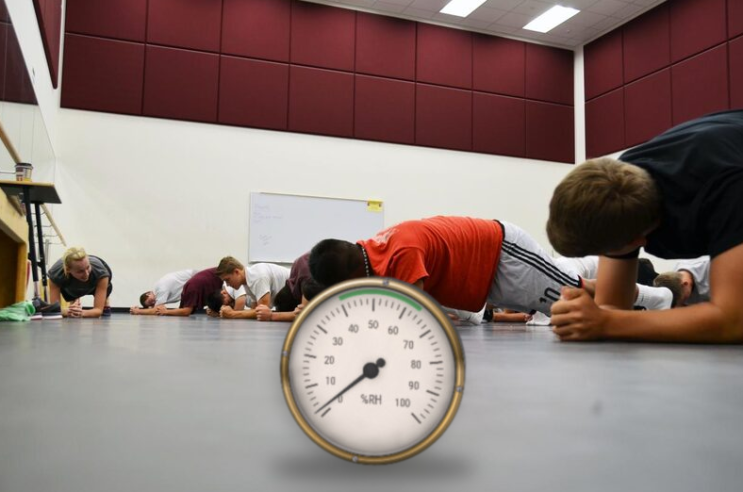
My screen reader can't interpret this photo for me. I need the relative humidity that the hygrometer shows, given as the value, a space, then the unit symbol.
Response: 2 %
